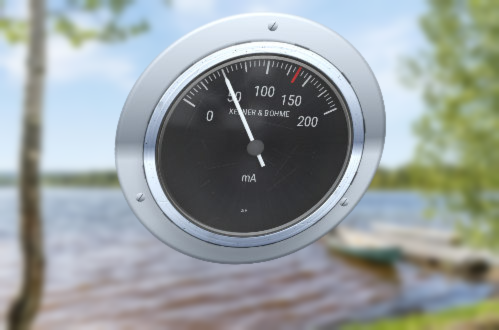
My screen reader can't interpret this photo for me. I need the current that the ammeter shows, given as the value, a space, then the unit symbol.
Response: 50 mA
